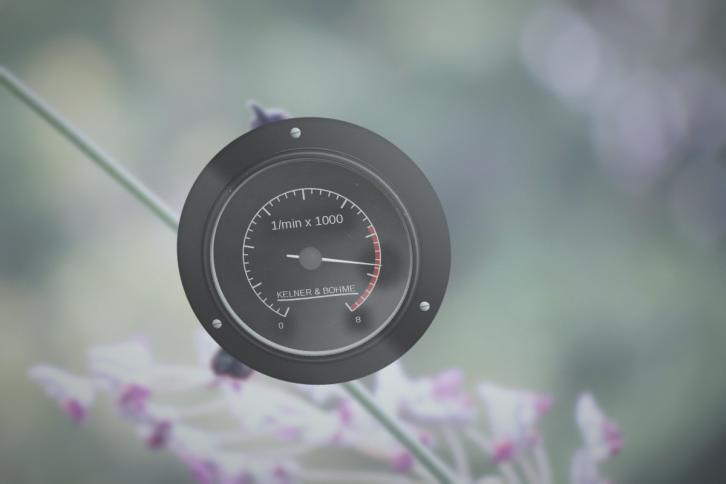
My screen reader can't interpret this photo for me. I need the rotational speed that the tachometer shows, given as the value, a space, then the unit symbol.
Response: 6700 rpm
